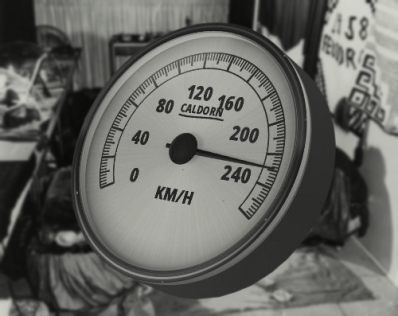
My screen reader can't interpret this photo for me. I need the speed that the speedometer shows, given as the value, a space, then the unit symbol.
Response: 230 km/h
